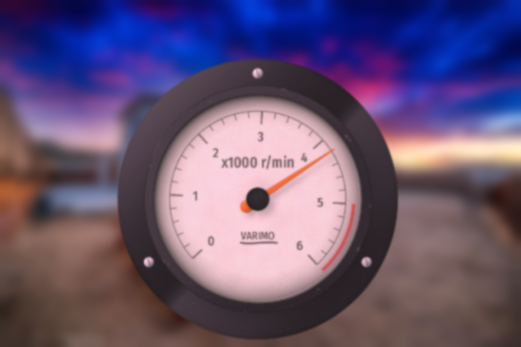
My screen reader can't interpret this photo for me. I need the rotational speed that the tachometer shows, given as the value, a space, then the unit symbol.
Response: 4200 rpm
